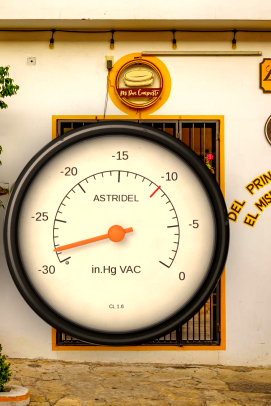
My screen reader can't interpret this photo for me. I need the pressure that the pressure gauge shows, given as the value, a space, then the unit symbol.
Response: -28.5 inHg
